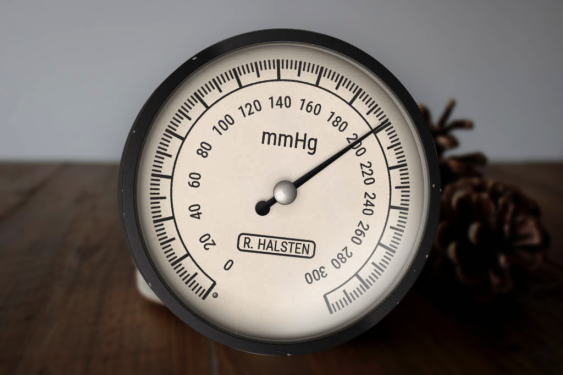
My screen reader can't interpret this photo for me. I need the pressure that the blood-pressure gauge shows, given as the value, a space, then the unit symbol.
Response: 198 mmHg
